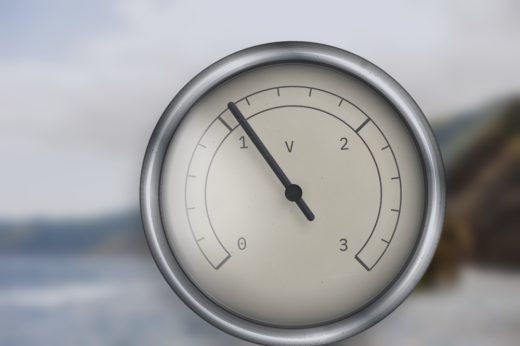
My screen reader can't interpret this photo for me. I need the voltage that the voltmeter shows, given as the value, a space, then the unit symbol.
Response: 1.1 V
